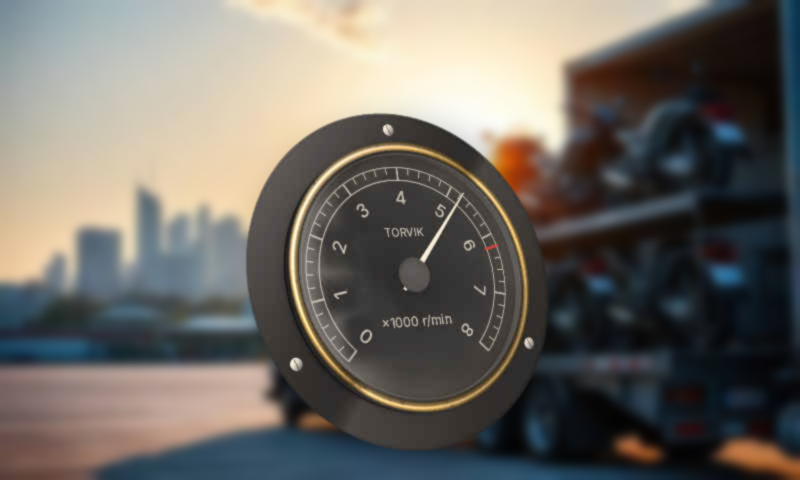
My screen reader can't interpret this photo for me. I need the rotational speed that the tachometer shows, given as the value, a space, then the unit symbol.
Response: 5200 rpm
